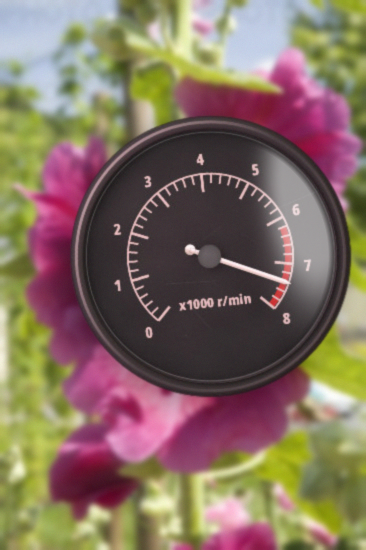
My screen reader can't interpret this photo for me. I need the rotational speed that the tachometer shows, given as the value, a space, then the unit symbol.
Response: 7400 rpm
